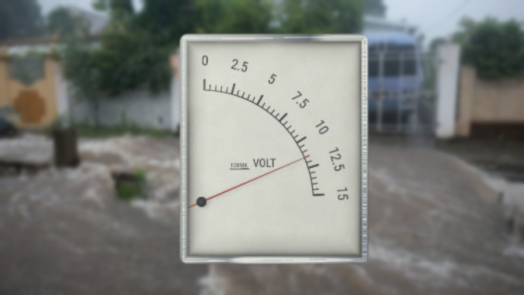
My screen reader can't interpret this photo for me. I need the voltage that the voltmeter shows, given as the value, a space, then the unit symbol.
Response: 11.5 V
